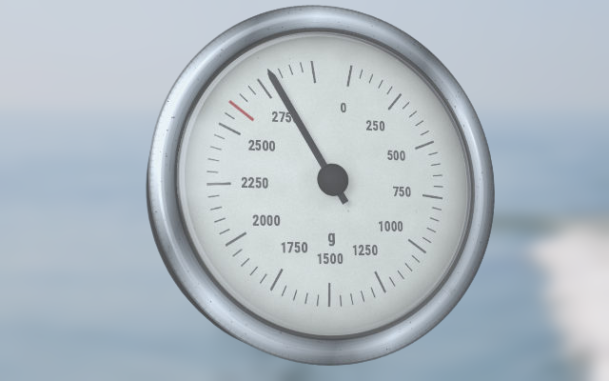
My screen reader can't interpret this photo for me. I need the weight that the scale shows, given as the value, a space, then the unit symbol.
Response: 2800 g
